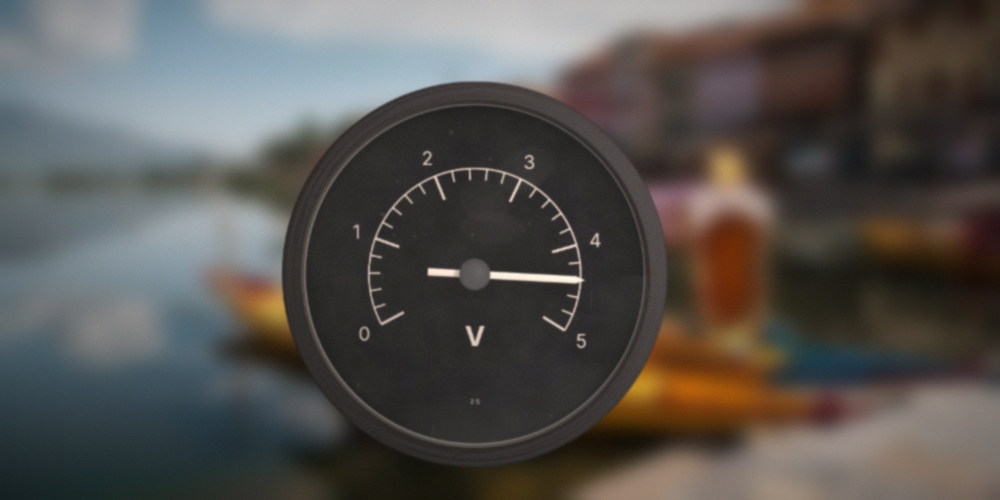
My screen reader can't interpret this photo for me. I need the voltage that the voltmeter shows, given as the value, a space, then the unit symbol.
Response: 4.4 V
